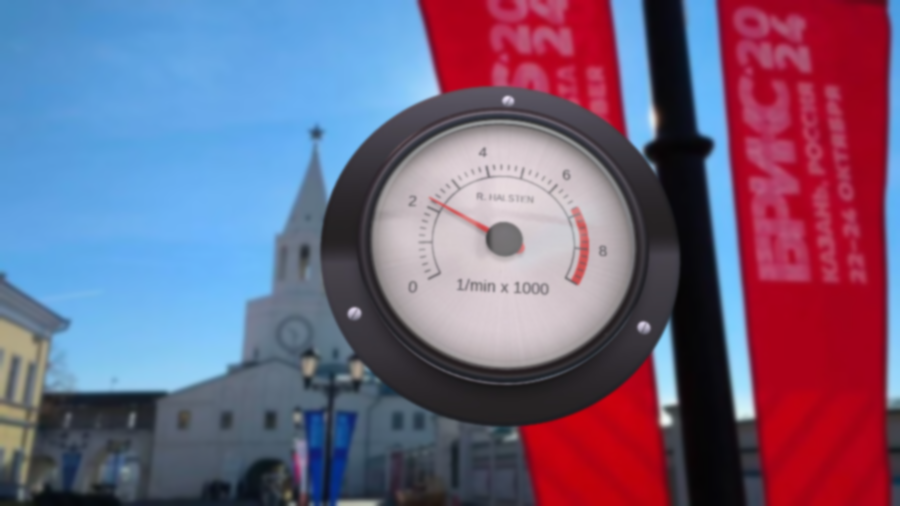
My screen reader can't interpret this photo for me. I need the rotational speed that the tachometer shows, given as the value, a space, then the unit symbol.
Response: 2200 rpm
